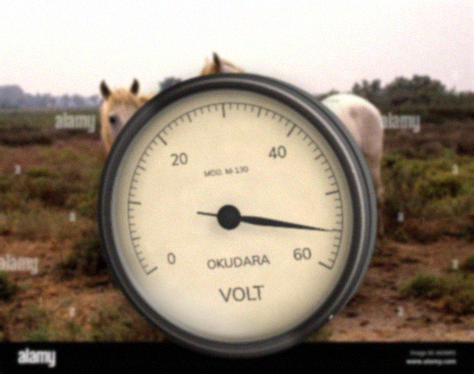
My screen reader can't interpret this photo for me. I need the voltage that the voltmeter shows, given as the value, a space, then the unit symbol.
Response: 55 V
